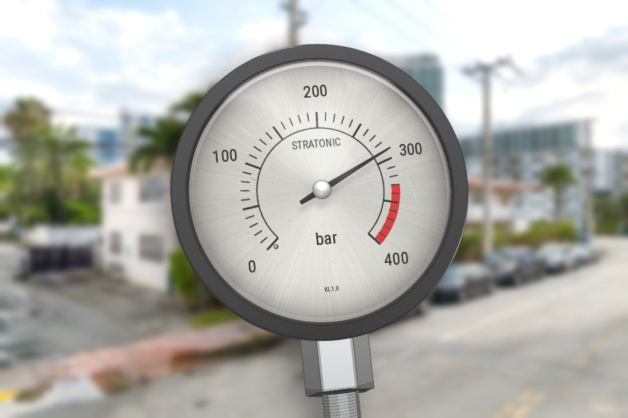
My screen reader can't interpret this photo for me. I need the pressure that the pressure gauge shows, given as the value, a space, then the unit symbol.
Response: 290 bar
